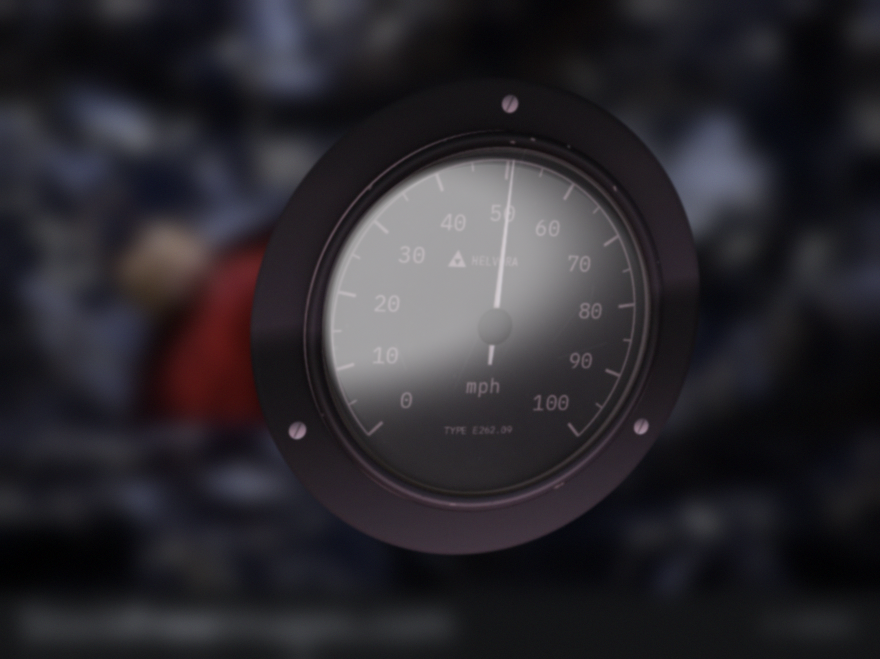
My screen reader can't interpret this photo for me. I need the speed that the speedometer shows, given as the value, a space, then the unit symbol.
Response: 50 mph
